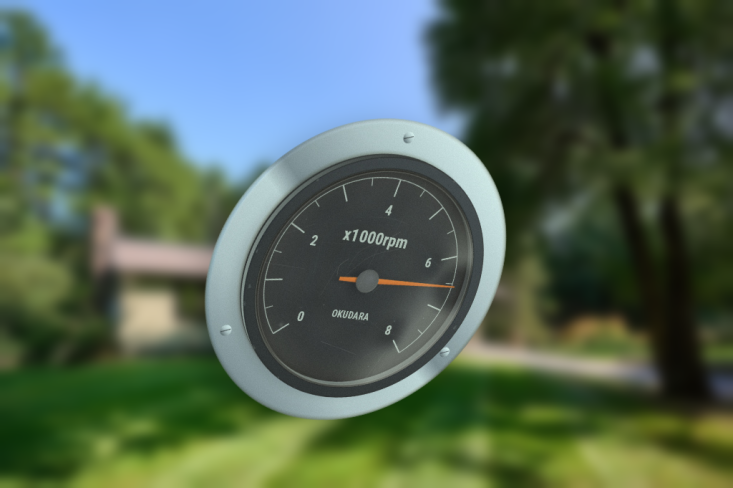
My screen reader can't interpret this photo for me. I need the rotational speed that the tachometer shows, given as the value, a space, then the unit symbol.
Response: 6500 rpm
